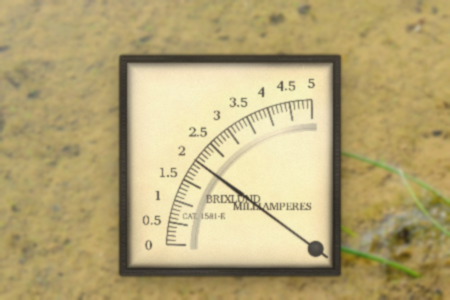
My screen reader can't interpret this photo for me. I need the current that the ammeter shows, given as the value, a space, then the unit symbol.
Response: 2 mA
